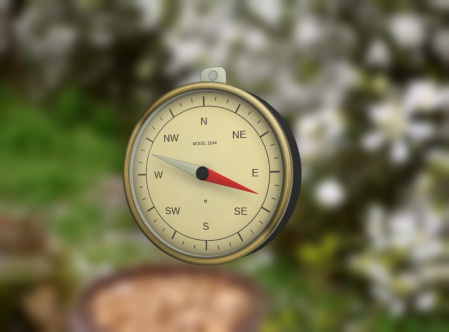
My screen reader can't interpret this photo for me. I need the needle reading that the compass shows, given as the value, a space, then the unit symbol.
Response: 110 °
